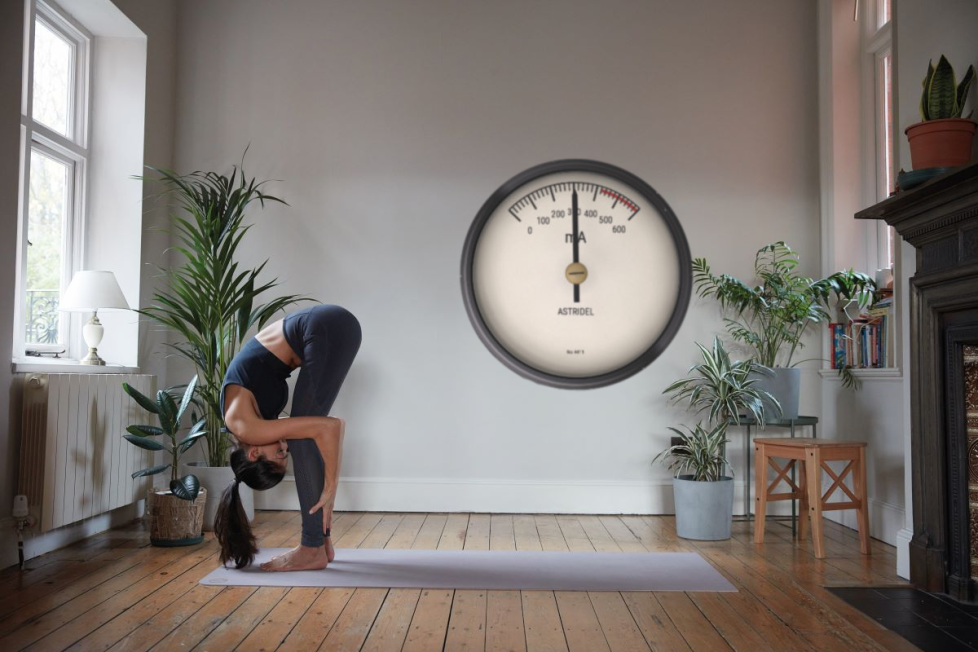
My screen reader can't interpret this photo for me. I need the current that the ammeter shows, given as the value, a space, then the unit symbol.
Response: 300 mA
